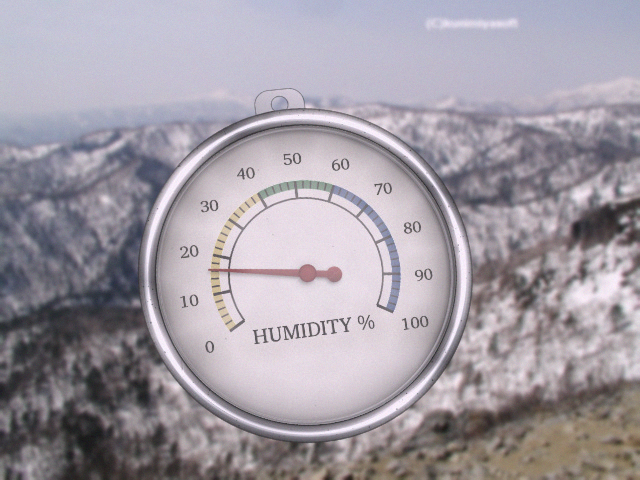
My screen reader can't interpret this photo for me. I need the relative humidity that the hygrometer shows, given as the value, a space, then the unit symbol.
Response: 16 %
